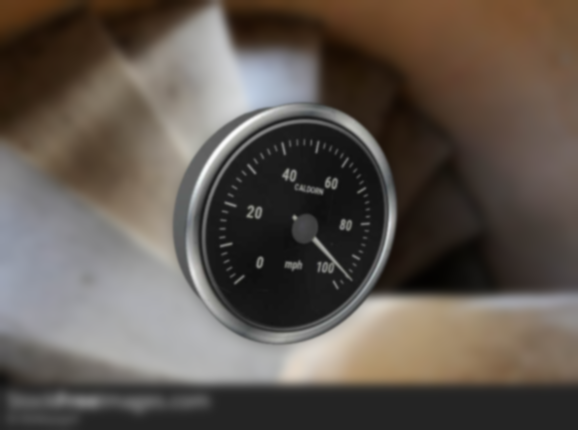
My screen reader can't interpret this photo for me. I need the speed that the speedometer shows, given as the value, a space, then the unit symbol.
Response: 96 mph
